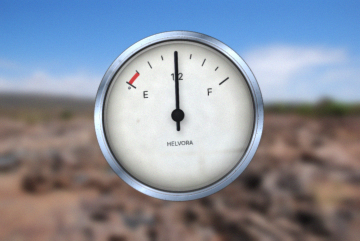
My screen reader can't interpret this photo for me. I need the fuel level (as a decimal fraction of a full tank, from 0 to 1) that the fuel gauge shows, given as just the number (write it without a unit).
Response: 0.5
